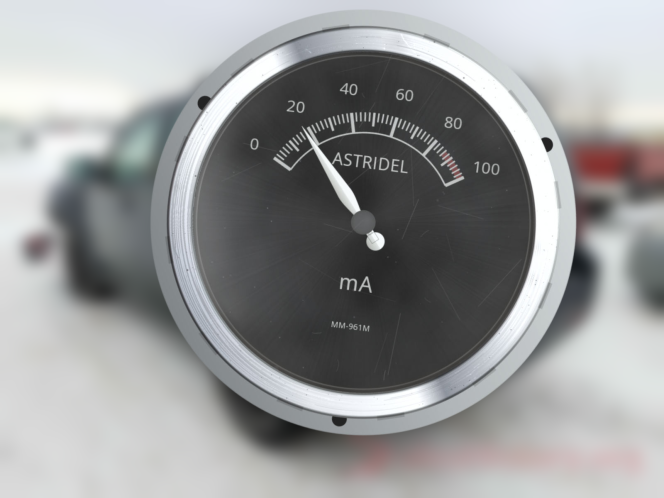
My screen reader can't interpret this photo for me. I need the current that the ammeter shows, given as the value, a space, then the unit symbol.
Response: 18 mA
